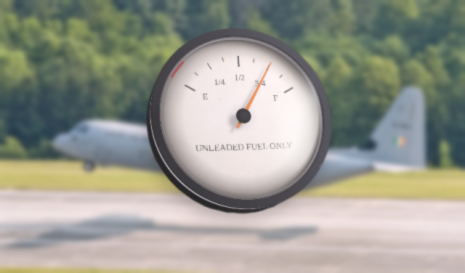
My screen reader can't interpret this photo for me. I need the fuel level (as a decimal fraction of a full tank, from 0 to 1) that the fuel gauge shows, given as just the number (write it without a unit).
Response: 0.75
